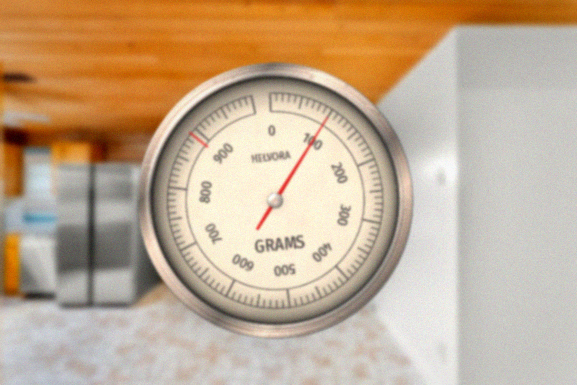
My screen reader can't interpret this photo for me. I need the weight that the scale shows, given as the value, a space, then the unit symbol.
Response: 100 g
